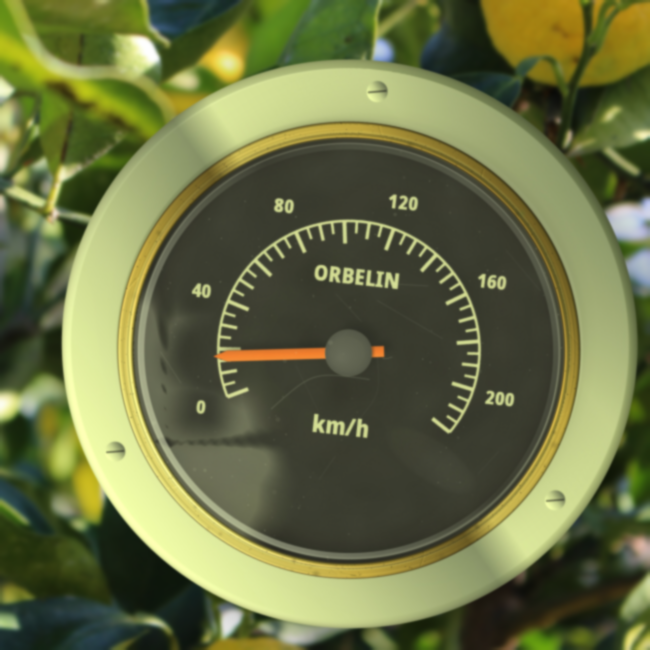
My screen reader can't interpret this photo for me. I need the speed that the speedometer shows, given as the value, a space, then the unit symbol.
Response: 17.5 km/h
